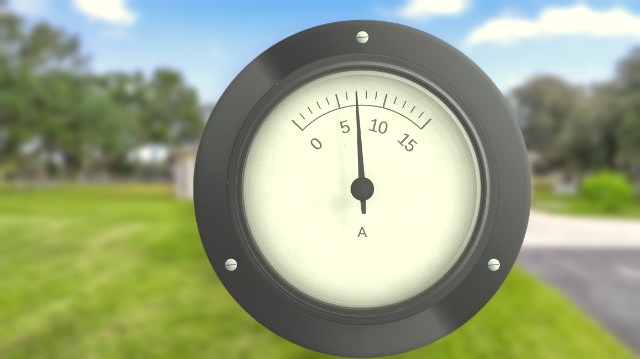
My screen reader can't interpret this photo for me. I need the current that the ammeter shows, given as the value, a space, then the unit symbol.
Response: 7 A
